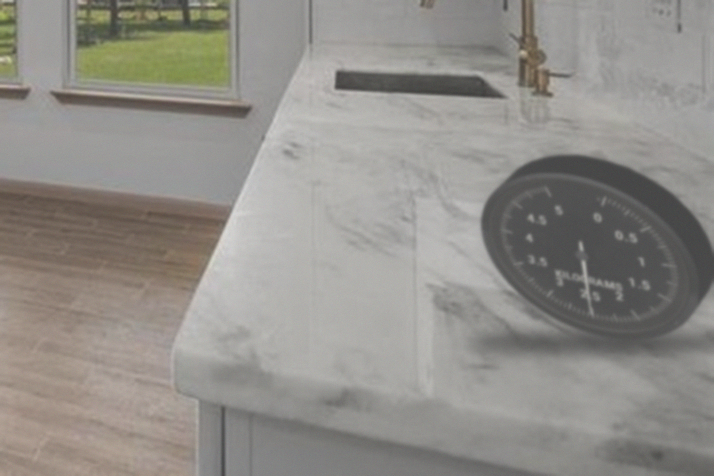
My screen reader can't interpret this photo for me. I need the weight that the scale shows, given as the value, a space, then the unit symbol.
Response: 2.5 kg
